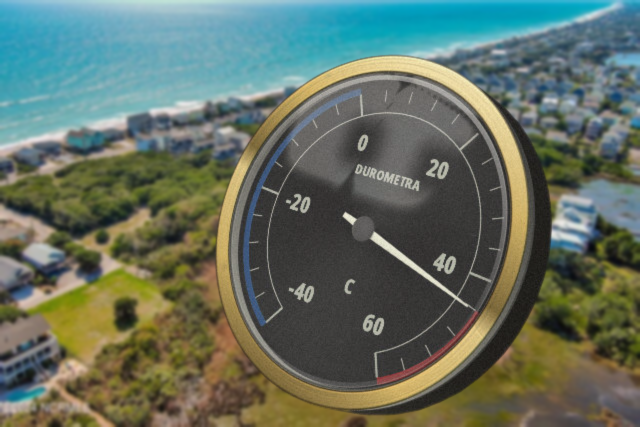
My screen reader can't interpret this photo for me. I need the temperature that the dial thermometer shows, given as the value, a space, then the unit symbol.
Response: 44 °C
